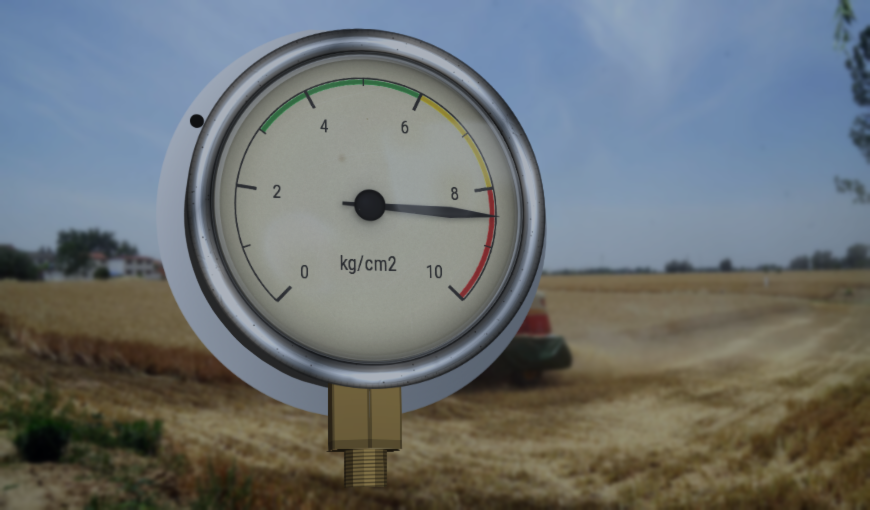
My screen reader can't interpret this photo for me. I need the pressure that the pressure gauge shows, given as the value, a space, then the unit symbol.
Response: 8.5 kg/cm²
